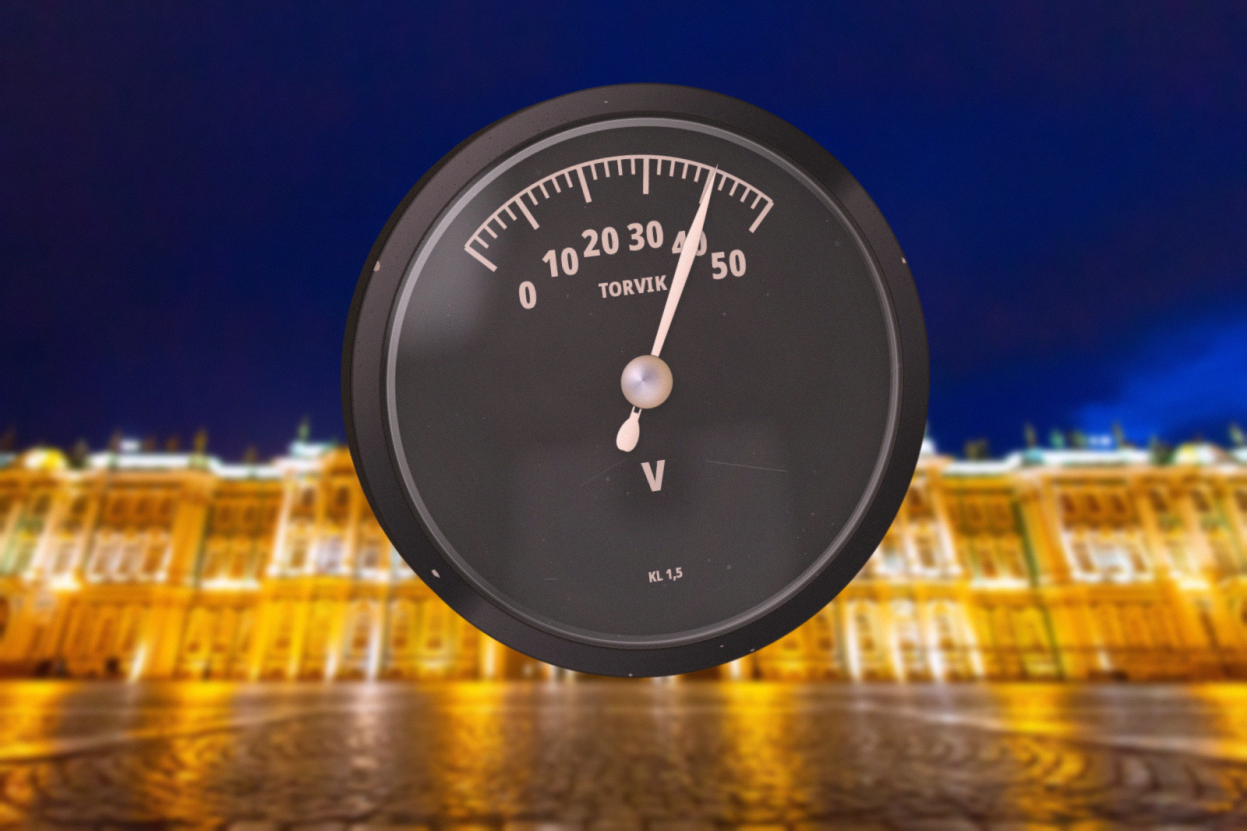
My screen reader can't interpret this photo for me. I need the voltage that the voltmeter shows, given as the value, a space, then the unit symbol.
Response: 40 V
